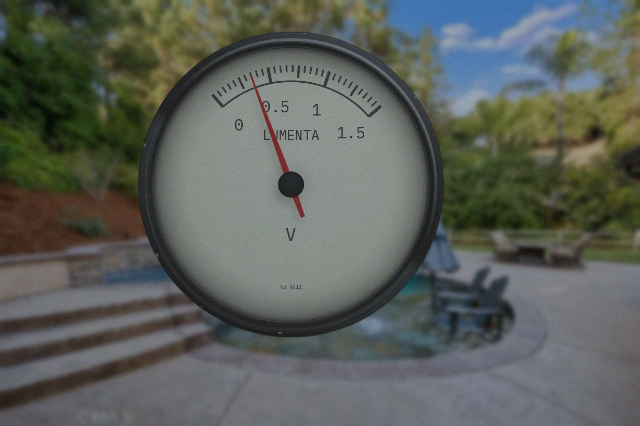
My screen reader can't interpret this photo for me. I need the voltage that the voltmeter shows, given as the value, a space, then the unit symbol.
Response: 0.35 V
